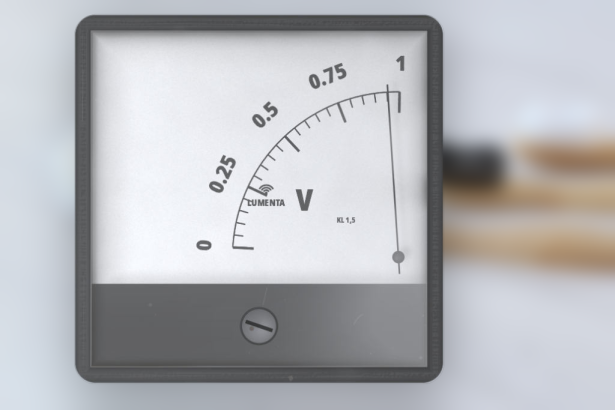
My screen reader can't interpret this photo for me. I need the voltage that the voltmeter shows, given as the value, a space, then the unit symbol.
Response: 0.95 V
